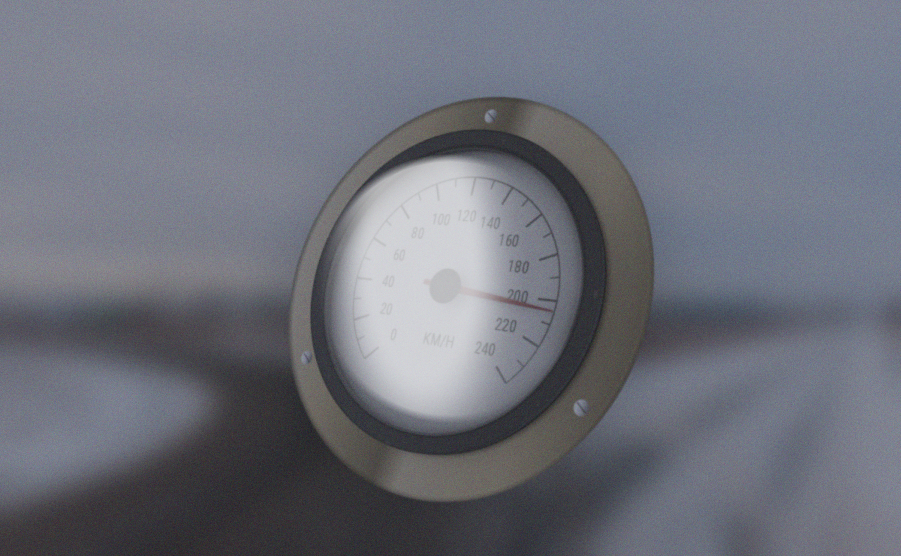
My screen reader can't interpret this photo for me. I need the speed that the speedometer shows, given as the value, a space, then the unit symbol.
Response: 205 km/h
